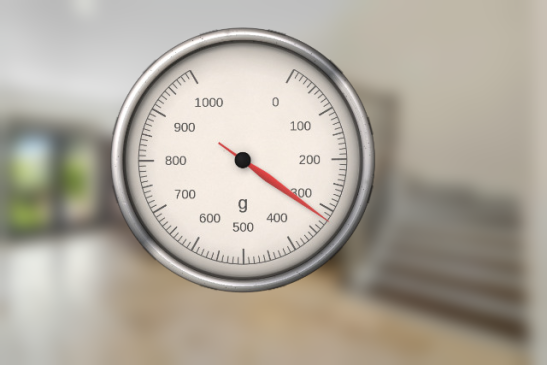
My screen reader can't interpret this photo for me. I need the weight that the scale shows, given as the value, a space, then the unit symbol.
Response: 320 g
